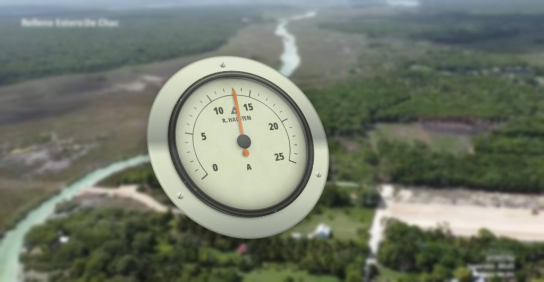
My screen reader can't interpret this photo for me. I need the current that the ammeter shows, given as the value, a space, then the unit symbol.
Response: 13 A
